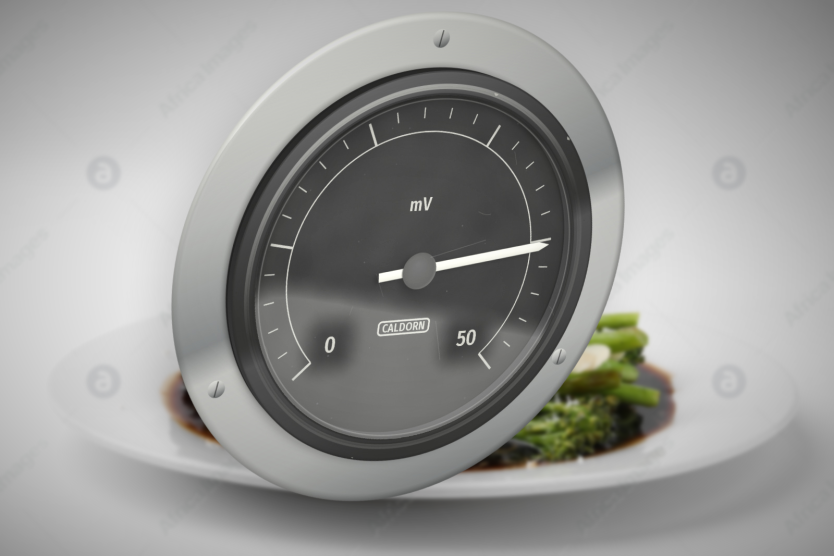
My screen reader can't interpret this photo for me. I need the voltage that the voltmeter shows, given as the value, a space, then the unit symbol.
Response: 40 mV
